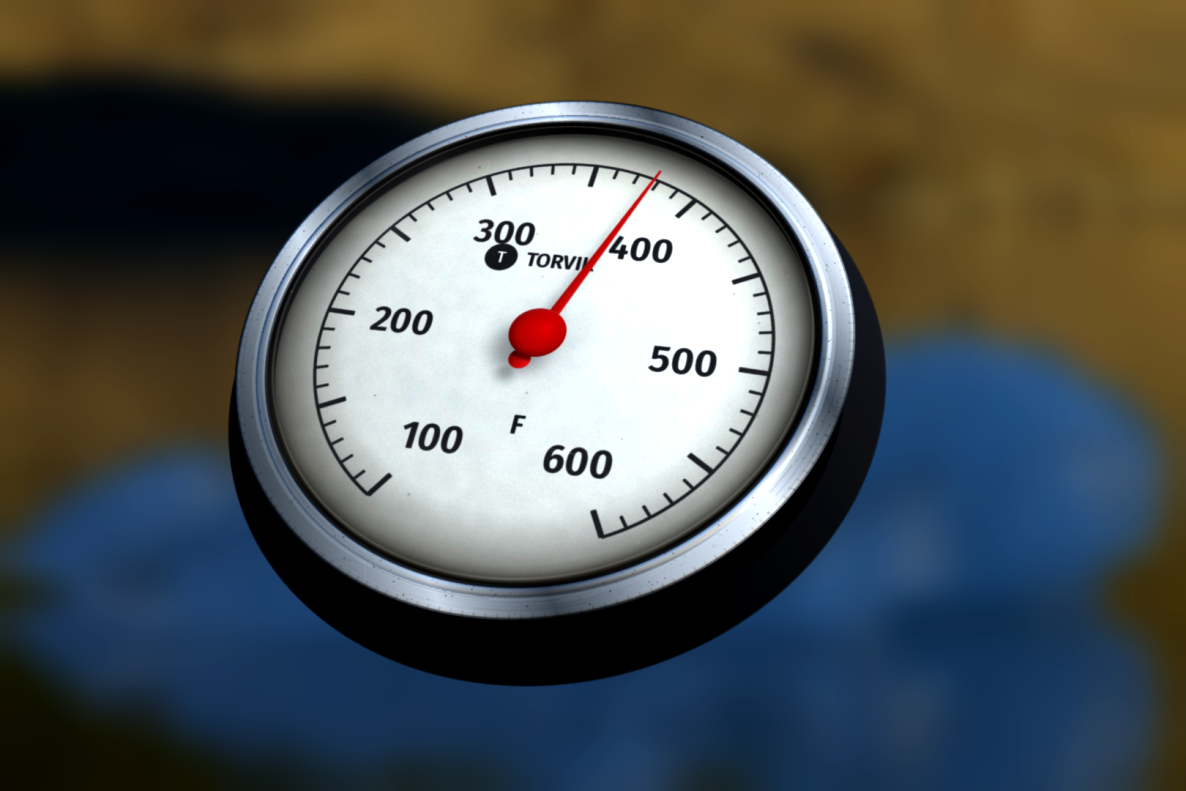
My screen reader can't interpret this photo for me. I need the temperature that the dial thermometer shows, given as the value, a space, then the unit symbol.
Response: 380 °F
